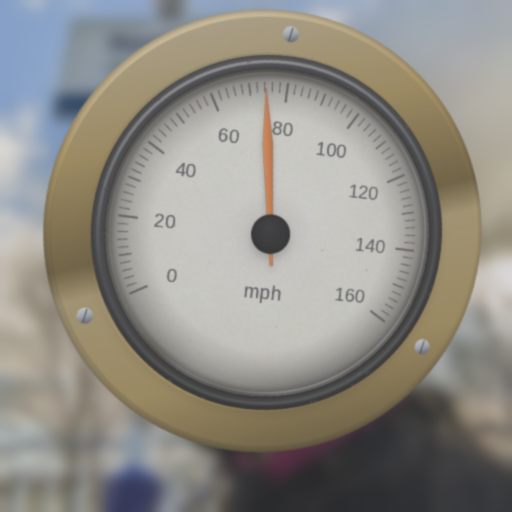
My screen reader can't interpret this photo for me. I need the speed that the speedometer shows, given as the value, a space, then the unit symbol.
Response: 74 mph
